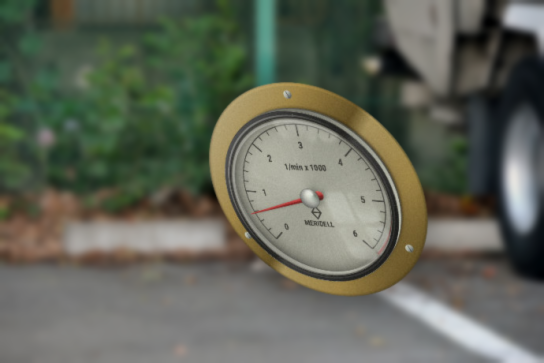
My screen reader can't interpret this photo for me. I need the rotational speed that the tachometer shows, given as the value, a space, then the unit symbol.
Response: 600 rpm
